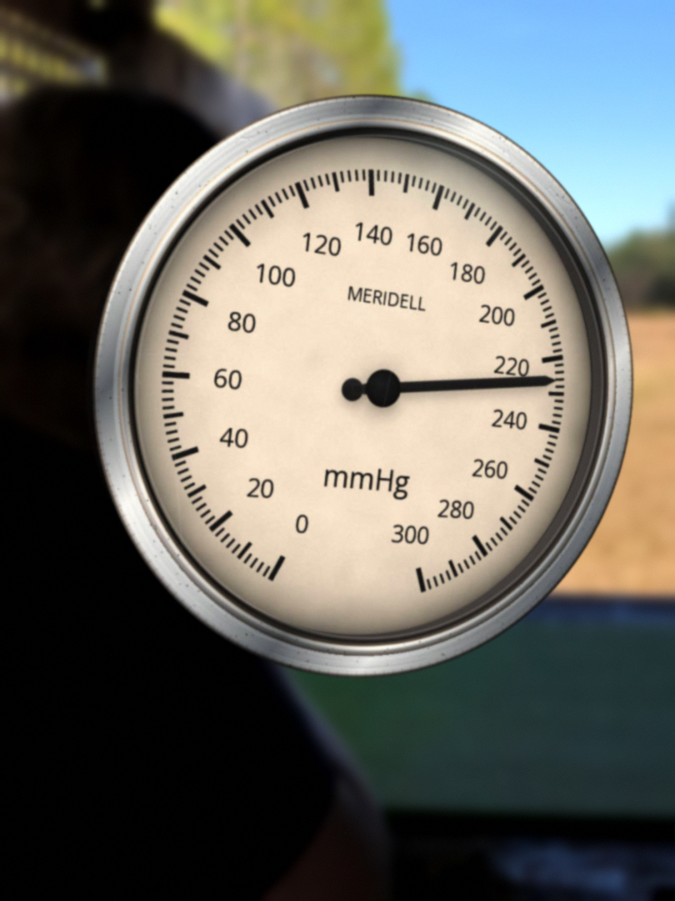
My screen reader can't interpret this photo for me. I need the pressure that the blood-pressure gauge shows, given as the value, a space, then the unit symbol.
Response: 226 mmHg
